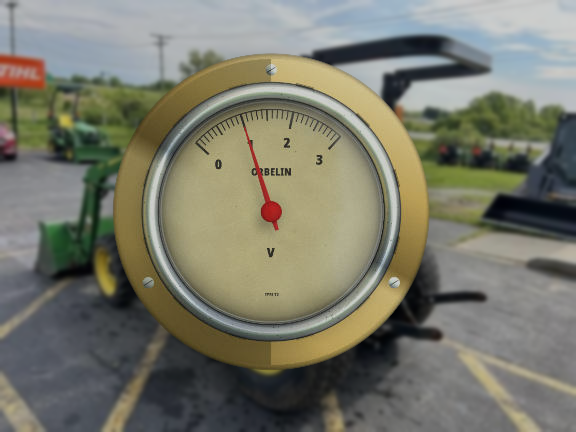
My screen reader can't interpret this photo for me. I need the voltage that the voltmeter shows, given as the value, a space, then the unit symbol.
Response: 1 V
